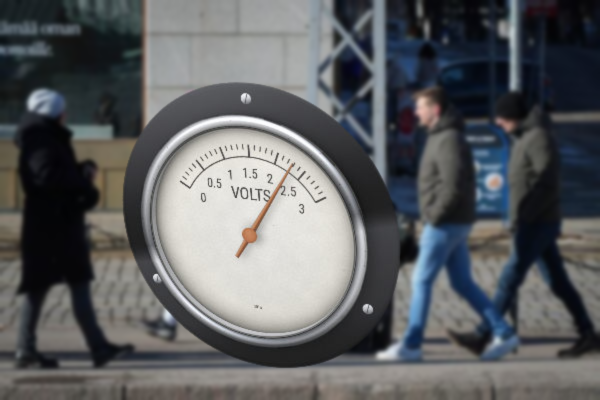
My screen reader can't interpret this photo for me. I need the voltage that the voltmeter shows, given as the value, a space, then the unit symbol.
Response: 2.3 V
